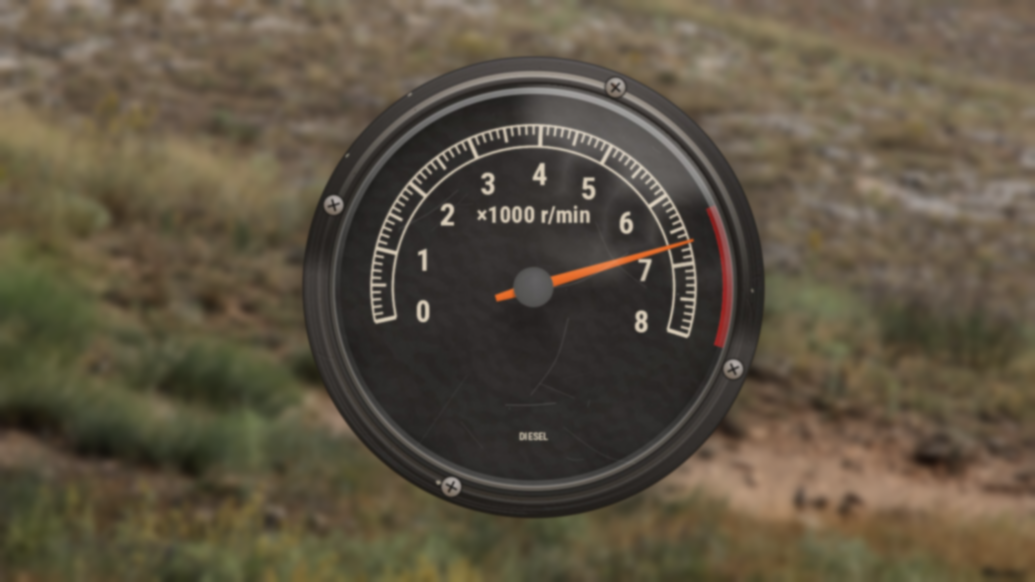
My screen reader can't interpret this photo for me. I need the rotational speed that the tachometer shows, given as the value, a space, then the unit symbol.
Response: 6700 rpm
